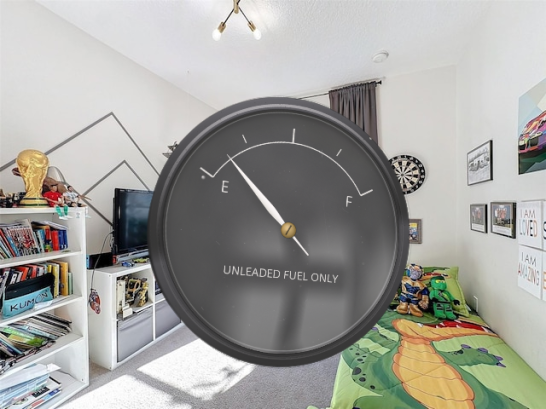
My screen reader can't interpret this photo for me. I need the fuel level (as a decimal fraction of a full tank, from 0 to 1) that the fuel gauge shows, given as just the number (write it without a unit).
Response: 0.125
